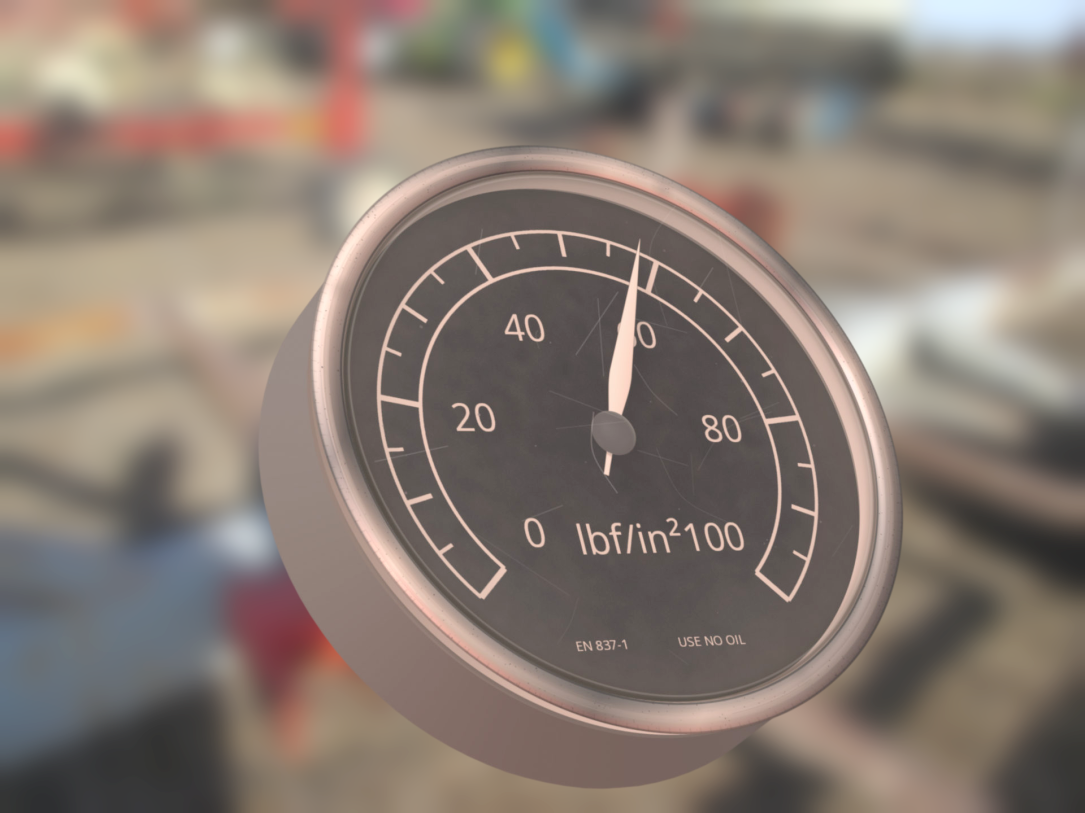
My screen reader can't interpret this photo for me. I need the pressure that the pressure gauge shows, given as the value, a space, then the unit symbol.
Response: 57.5 psi
